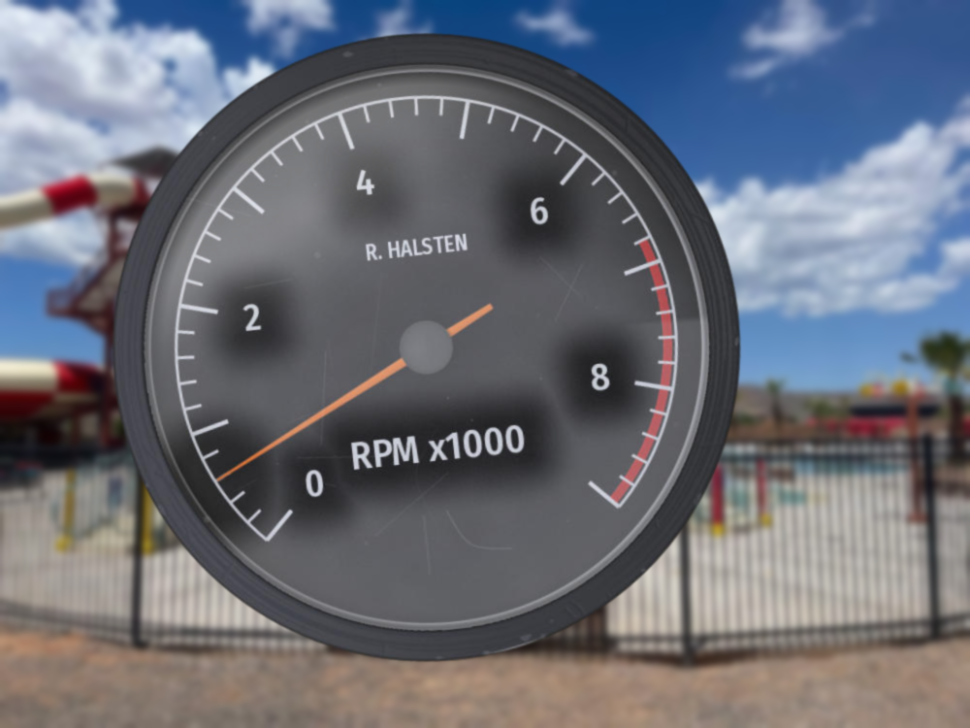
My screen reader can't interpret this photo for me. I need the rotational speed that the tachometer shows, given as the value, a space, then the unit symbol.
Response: 600 rpm
